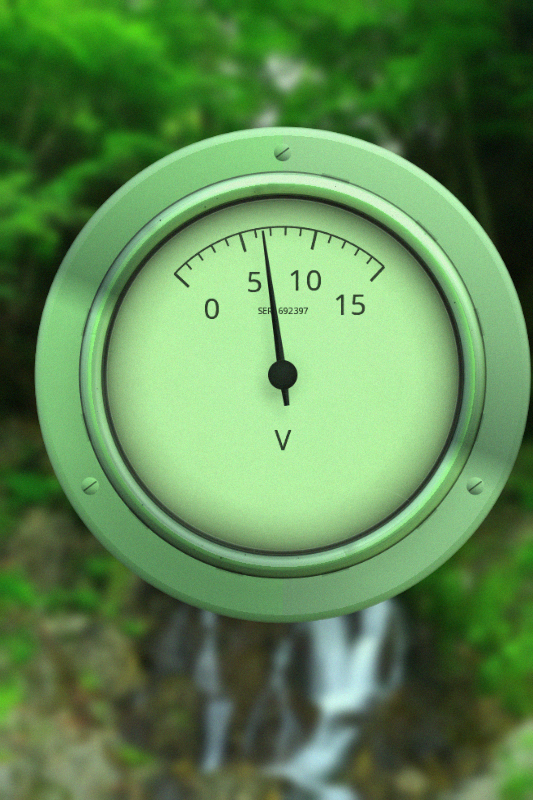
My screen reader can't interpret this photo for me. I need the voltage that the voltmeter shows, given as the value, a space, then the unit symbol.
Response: 6.5 V
